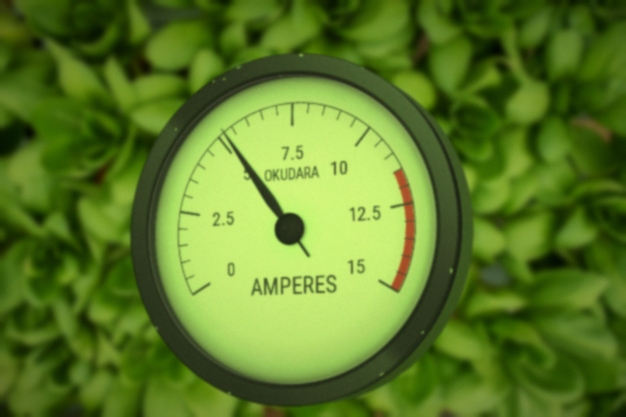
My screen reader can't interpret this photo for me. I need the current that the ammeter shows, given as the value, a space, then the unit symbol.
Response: 5.25 A
